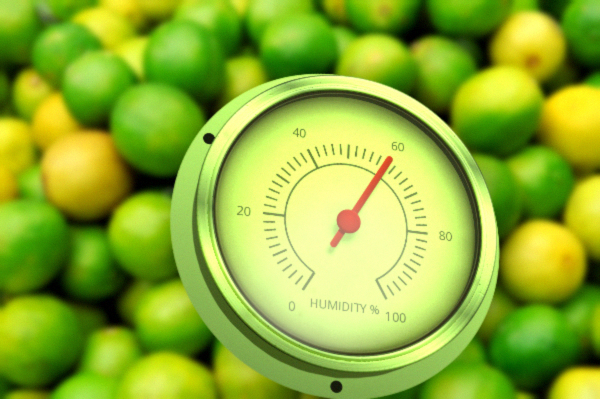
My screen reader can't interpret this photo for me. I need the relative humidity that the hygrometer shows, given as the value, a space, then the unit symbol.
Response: 60 %
